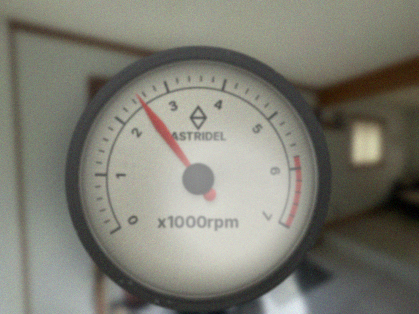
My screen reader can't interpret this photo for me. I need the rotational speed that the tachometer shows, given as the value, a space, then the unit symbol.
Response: 2500 rpm
